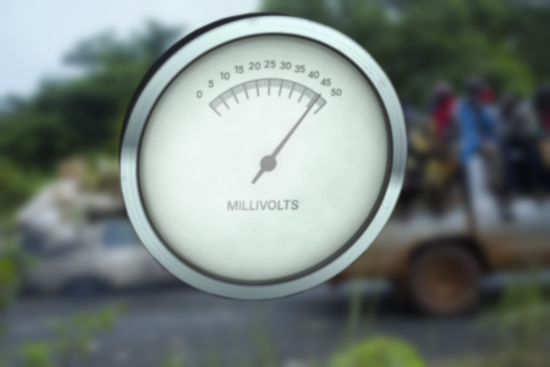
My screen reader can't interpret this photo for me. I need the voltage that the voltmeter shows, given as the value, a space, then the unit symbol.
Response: 45 mV
